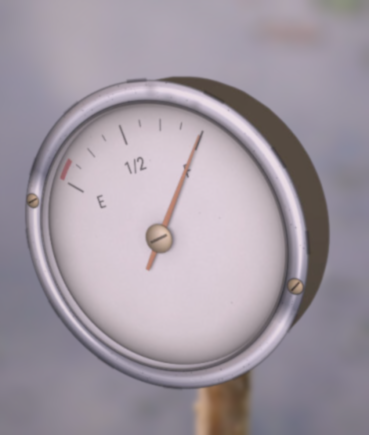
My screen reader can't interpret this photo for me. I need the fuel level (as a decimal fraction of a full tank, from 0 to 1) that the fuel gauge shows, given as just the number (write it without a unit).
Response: 1
